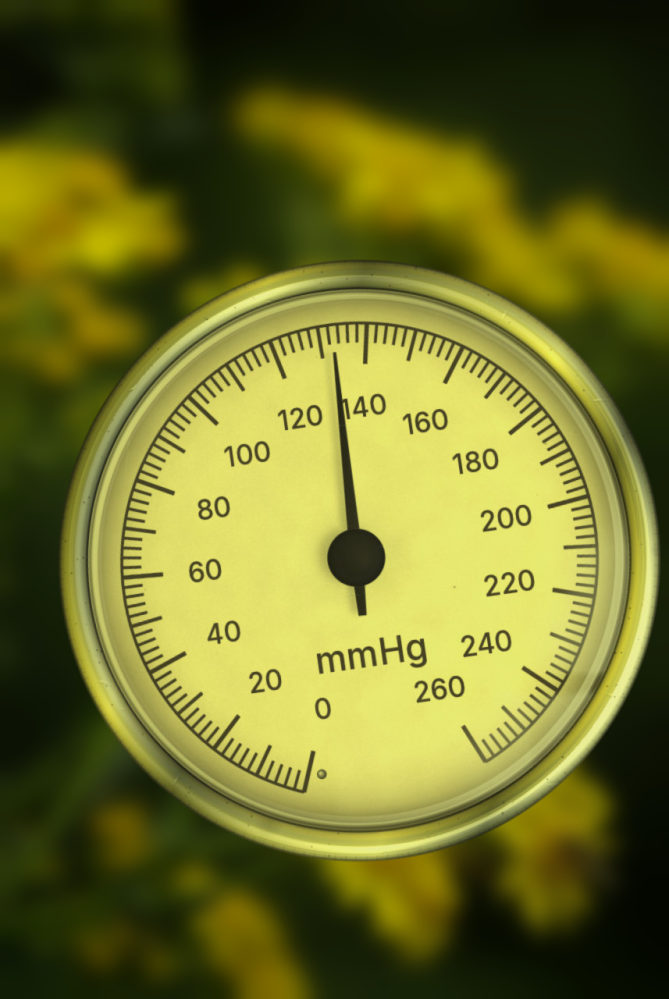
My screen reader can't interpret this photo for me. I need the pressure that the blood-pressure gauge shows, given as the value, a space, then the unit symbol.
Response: 133 mmHg
